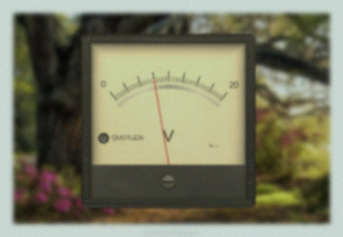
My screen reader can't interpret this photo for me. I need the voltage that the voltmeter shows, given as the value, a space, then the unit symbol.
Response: 7.5 V
